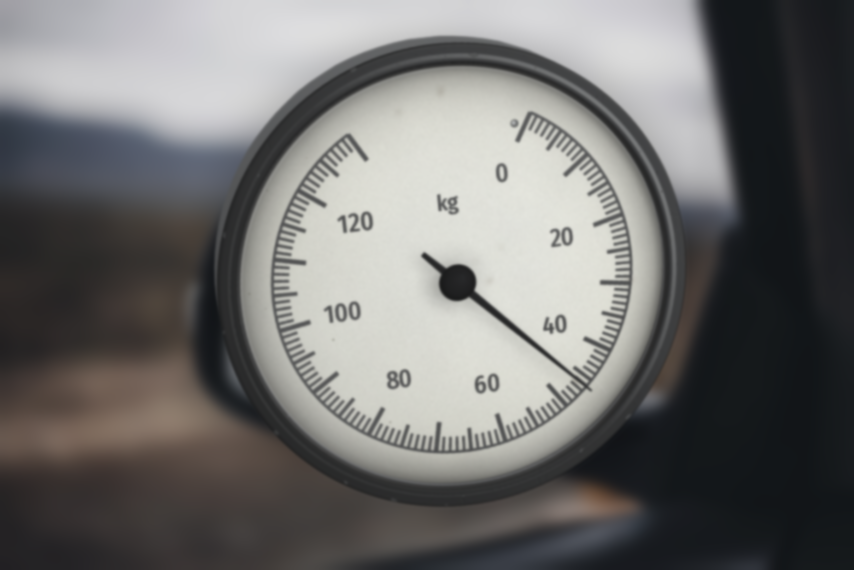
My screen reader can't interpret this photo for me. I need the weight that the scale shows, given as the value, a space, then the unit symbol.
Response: 46 kg
